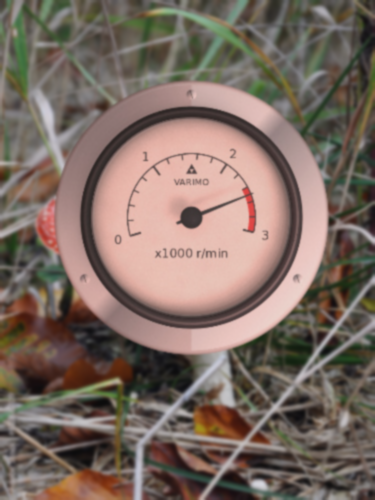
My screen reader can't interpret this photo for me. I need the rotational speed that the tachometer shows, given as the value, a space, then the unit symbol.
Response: 2500 rpm
